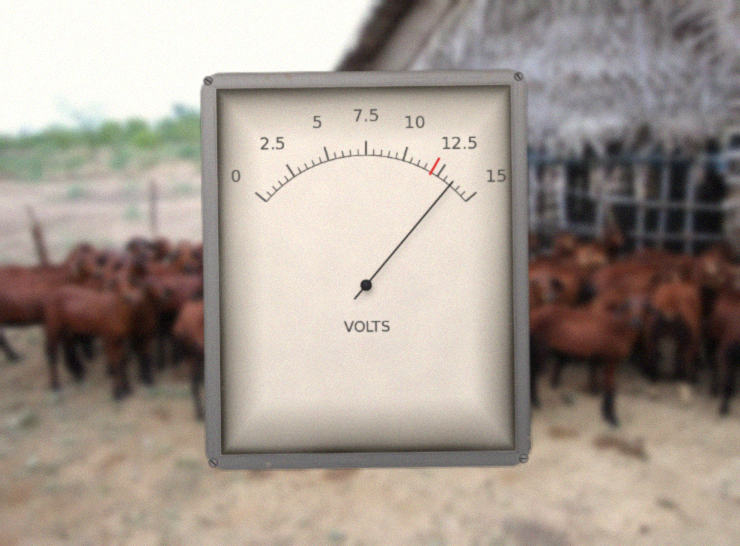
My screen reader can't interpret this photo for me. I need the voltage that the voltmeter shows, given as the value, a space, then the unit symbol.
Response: 13.5 V
